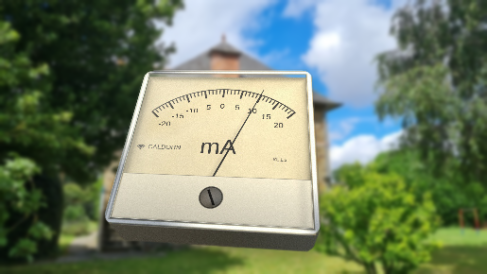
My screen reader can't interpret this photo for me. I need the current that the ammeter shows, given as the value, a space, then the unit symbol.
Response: 10 mA
